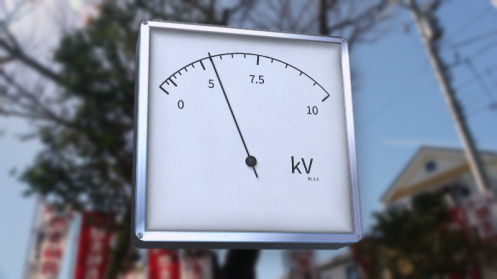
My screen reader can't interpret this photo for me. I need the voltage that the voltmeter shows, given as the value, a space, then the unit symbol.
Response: 5.5 kV
